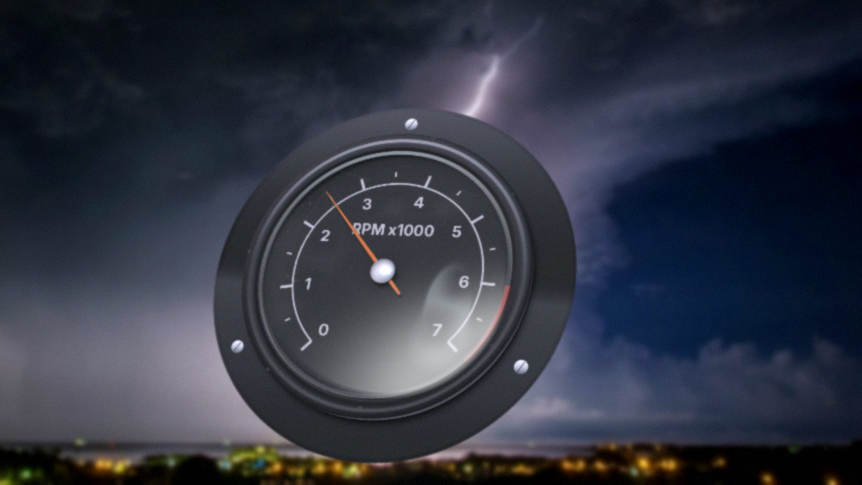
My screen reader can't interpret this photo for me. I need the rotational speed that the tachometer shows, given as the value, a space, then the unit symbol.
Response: 2500 rpm
